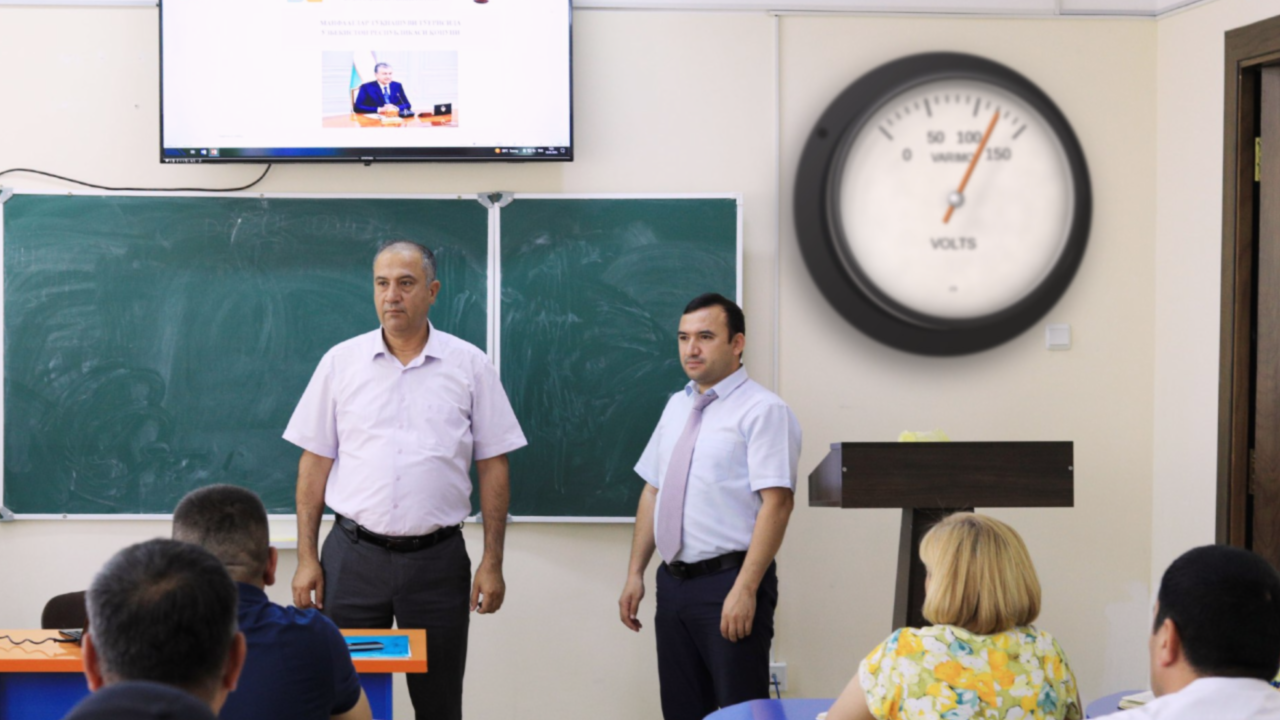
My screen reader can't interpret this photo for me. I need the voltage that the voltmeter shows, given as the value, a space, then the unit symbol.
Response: 120 V
